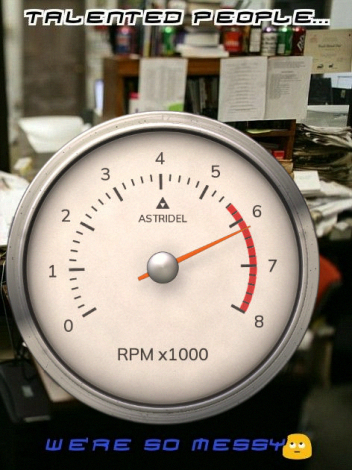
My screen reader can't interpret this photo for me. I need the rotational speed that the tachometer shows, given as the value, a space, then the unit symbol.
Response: 6200 rpm
